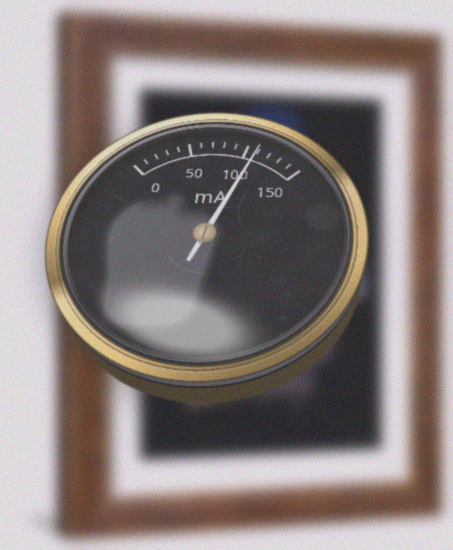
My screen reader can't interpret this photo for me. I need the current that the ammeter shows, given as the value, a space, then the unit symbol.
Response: 110 mA
